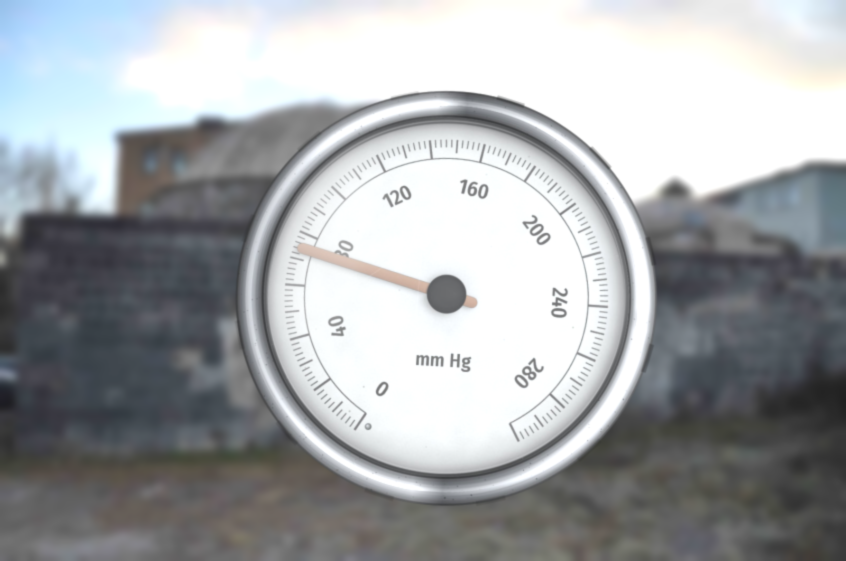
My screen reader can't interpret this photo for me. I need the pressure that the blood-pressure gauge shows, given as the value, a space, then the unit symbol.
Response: 74 mmHg
